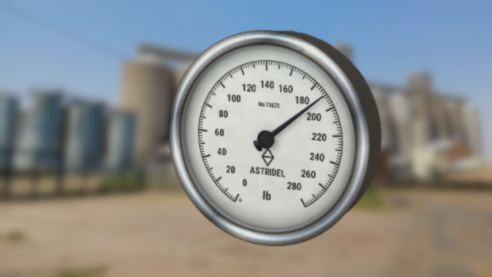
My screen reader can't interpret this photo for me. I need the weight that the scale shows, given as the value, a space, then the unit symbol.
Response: 190 lb
